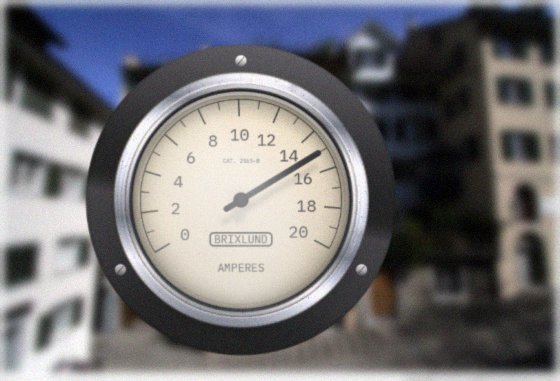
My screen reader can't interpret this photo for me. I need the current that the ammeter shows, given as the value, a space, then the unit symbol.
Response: 15 A
